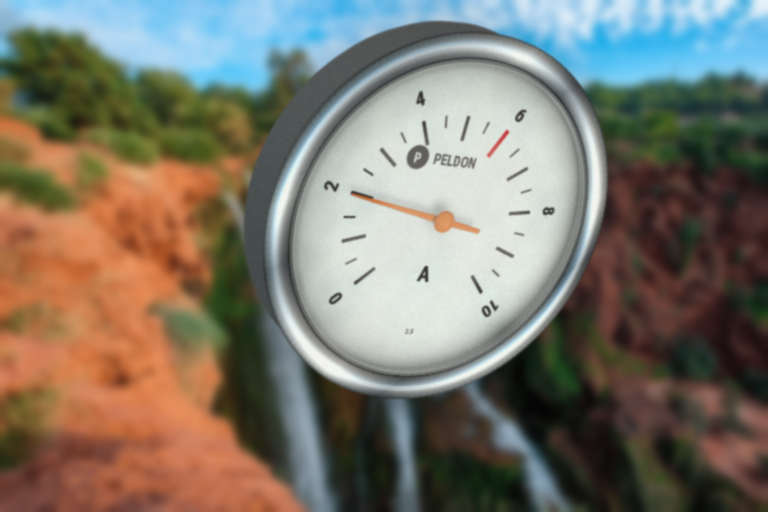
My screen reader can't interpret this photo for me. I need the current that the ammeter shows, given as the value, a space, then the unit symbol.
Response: 2 A
